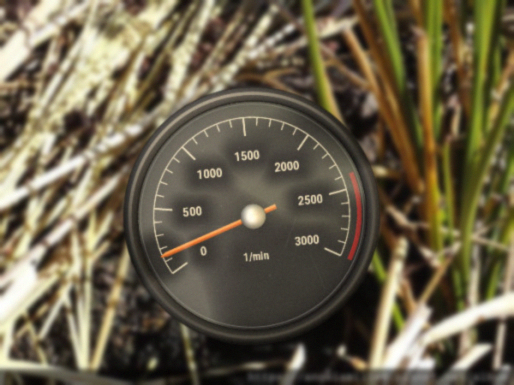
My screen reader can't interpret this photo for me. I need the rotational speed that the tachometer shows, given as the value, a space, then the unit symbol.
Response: 150 rpm
